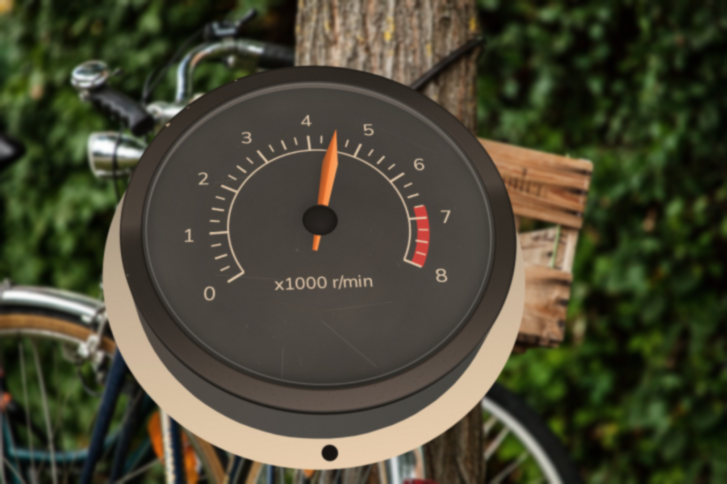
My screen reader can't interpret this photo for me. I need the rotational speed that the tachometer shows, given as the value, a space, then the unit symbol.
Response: 4500 rpm
